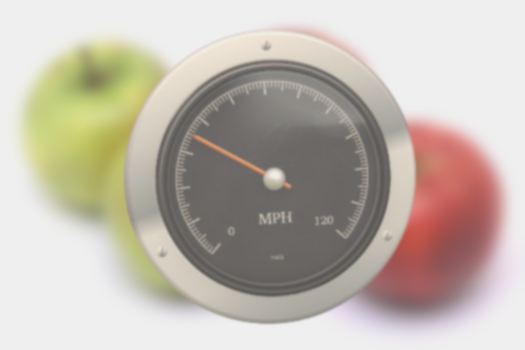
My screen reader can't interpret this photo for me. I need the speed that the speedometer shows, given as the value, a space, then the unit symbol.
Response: 35 mph
